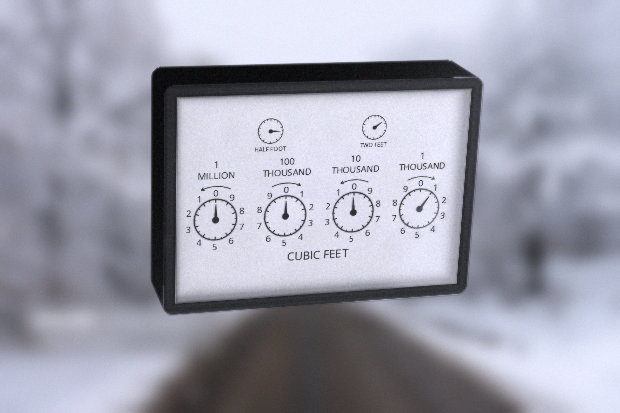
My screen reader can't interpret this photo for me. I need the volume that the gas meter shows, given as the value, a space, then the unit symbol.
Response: 100 ft³
